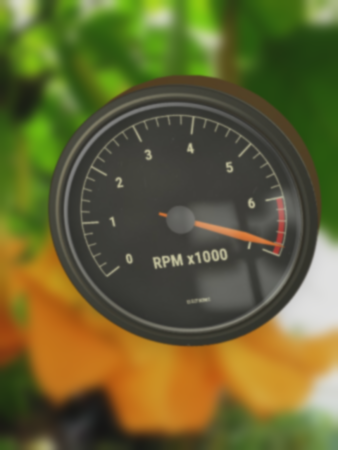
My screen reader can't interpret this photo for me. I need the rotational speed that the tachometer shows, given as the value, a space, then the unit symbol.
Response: 6800 rpm
